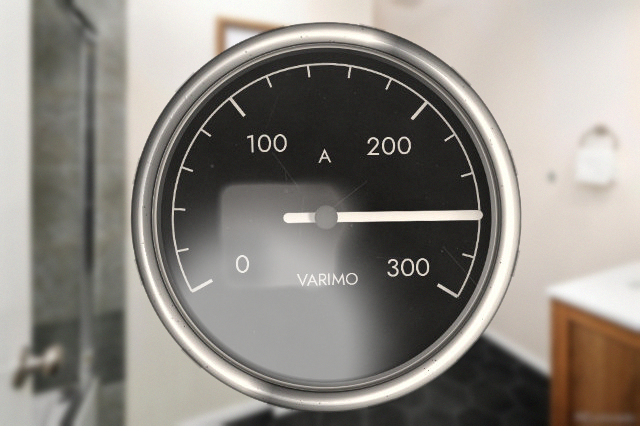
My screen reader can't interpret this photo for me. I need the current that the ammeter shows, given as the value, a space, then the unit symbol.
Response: 260 A
